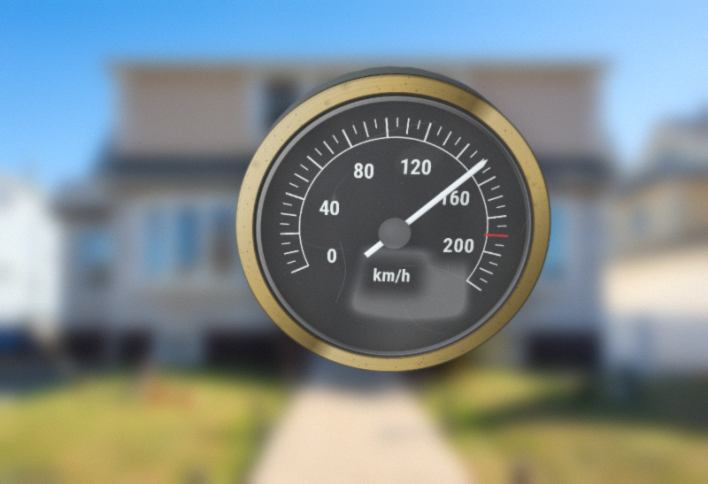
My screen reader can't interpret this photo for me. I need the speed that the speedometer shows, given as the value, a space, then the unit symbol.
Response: 150 km/h
